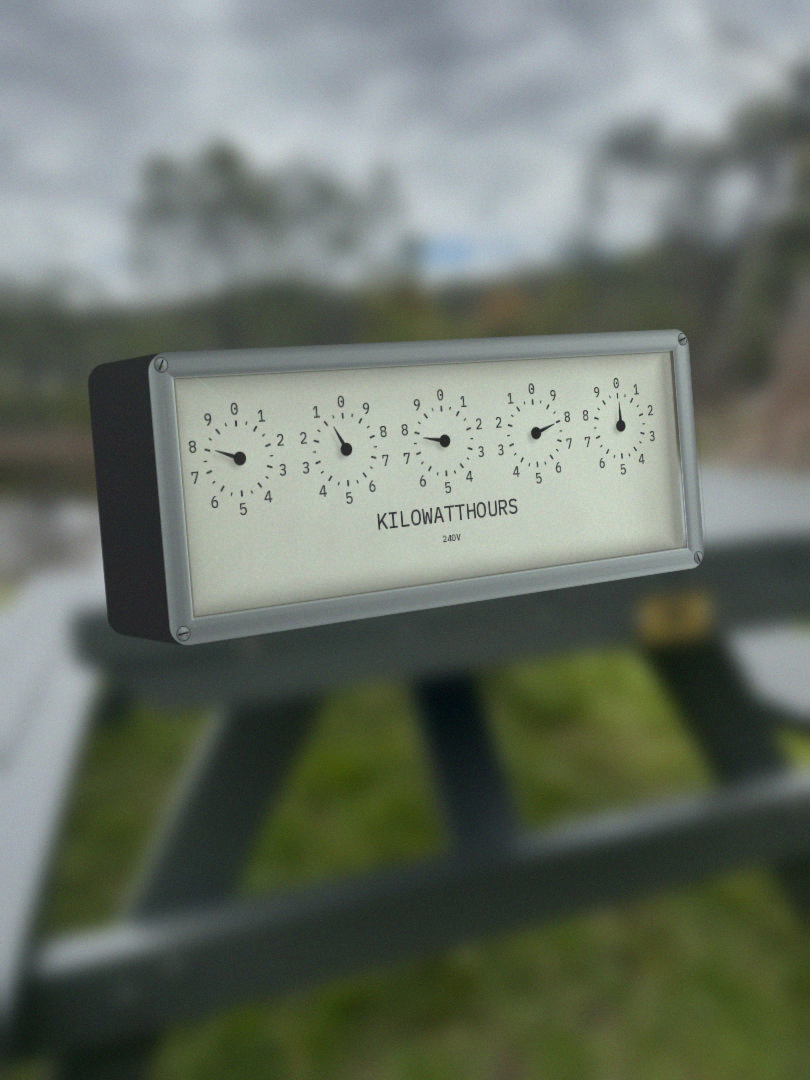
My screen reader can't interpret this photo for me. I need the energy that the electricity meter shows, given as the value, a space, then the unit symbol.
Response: 80780 kWh
